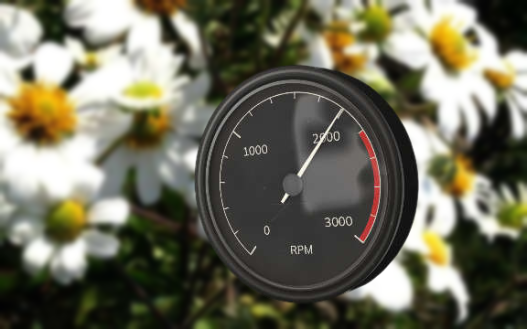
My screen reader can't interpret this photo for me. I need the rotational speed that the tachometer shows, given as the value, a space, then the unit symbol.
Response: 2000 rpm
